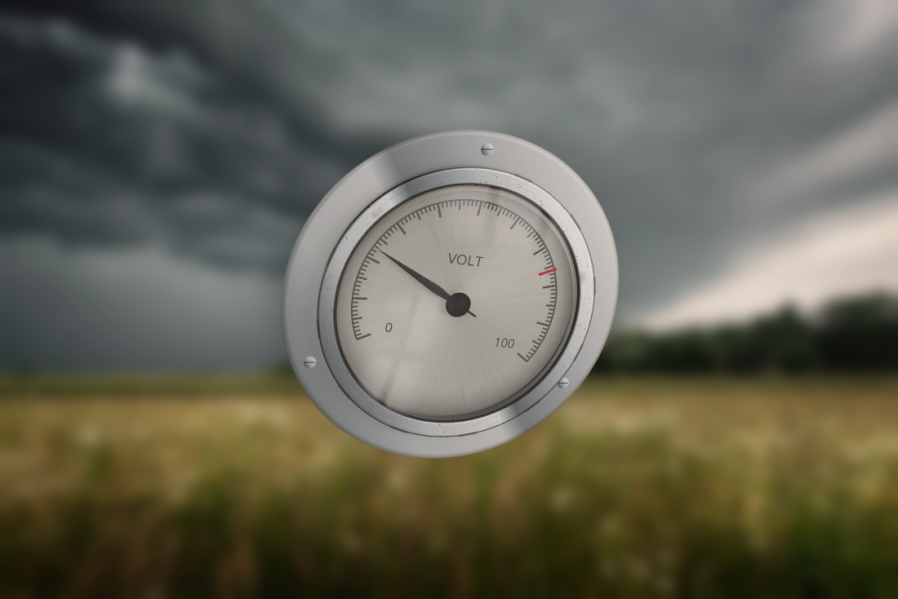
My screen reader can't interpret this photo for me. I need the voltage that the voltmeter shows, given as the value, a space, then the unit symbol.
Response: 23 V
